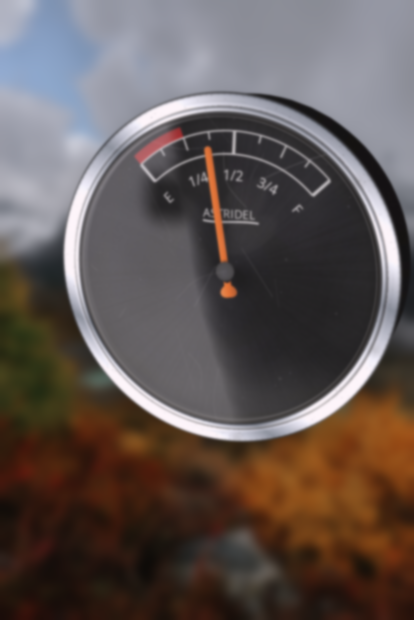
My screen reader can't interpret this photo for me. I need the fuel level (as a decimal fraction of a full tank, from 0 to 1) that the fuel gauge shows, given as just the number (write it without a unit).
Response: 0.375
